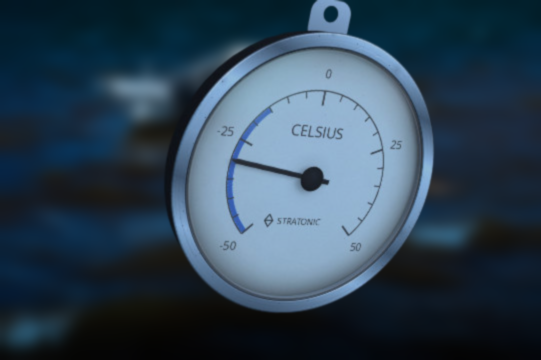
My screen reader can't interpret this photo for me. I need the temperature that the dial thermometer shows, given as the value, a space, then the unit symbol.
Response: -30 °C
